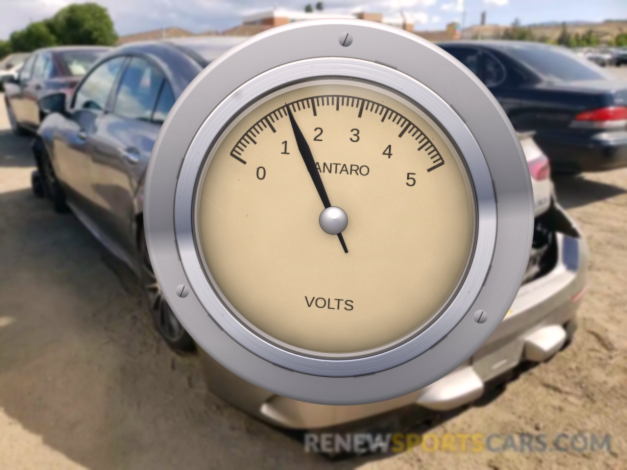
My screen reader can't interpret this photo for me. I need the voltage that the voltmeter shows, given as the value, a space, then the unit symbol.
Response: 1.5 V
